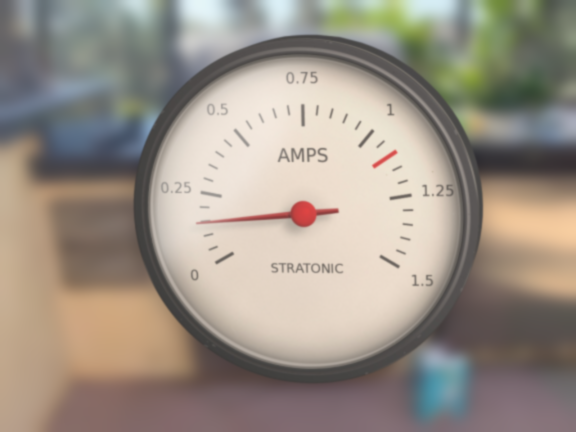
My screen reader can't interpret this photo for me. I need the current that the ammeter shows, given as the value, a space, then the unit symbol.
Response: 0.15 A
